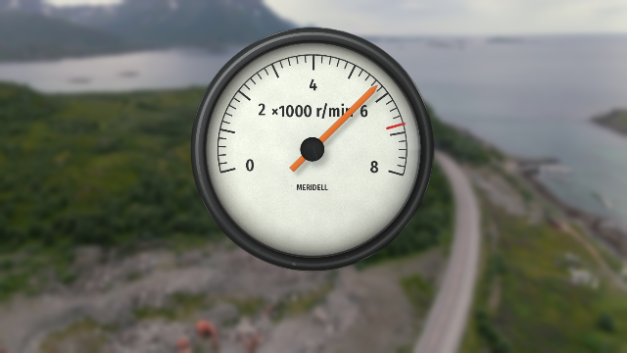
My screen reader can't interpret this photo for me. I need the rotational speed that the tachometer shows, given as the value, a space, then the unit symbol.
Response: 5700 rpm
